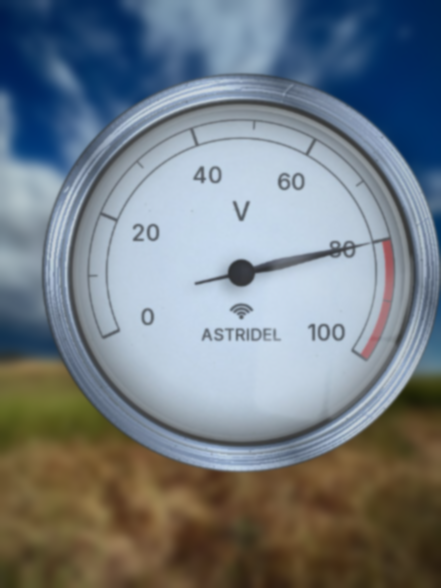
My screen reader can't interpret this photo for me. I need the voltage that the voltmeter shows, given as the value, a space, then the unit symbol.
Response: 80 V
